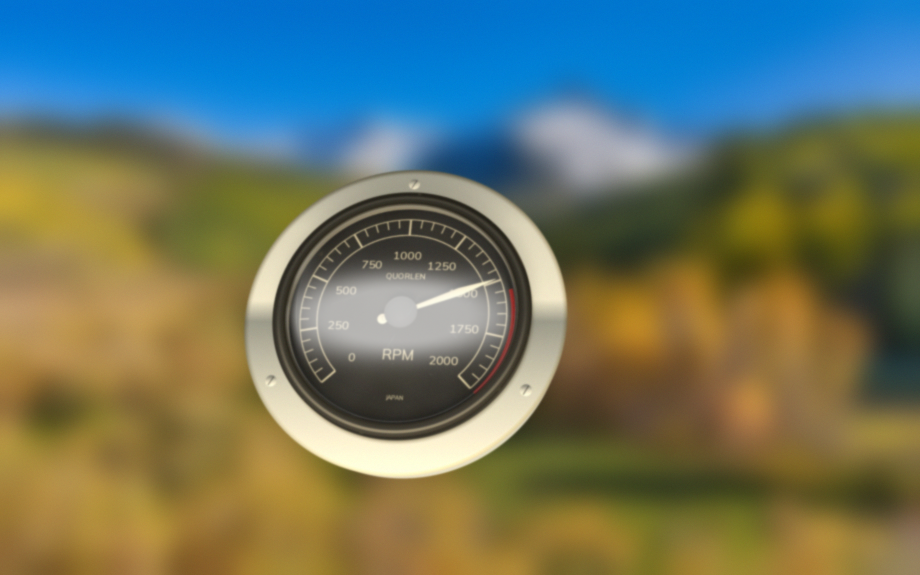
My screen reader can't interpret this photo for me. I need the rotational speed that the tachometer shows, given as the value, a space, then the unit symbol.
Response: 1500 rpm
